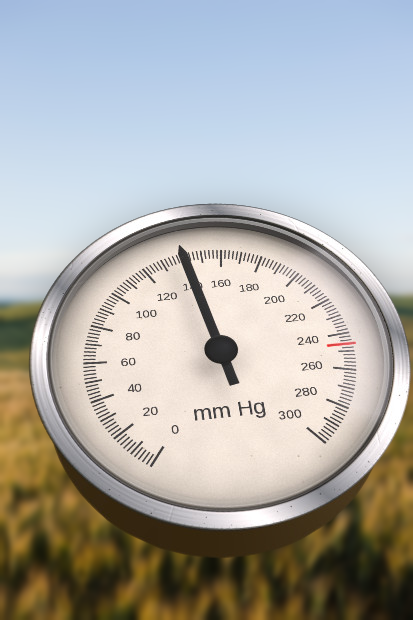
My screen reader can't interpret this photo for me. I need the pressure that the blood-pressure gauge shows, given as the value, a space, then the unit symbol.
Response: 140 mmHg
